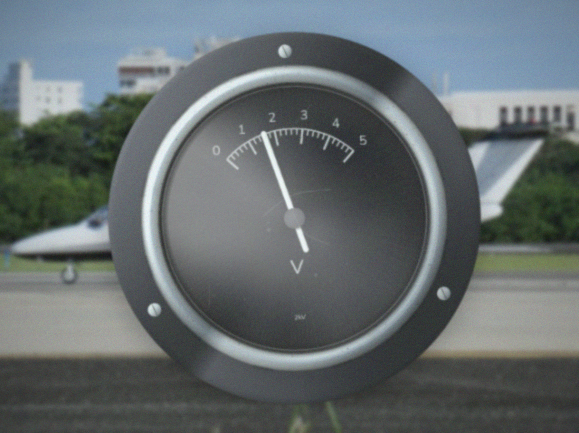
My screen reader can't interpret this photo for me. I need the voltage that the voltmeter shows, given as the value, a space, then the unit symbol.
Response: 1.6 V
